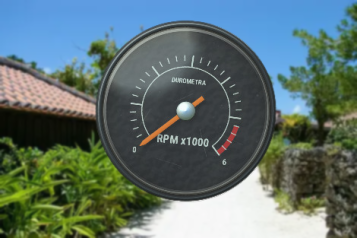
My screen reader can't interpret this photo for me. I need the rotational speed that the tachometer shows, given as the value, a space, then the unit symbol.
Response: 0 rpm
